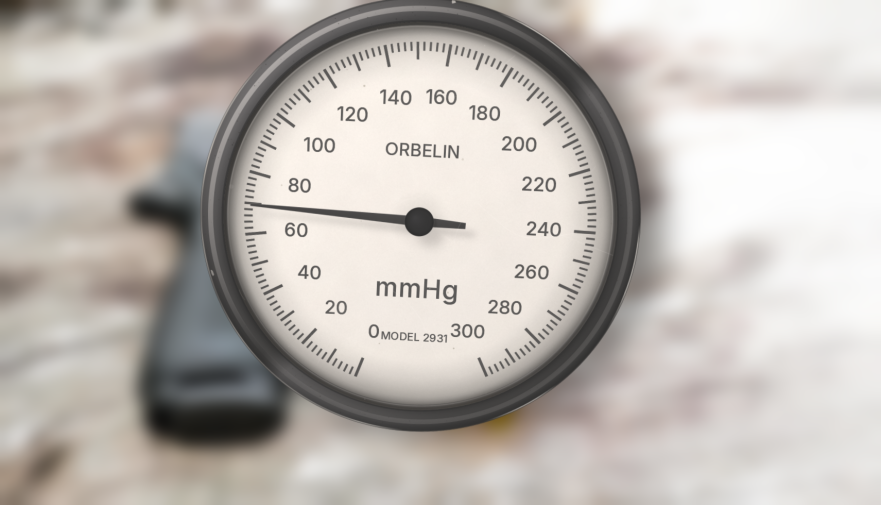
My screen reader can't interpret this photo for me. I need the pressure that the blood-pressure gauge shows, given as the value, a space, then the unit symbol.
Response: 70 mmHg
